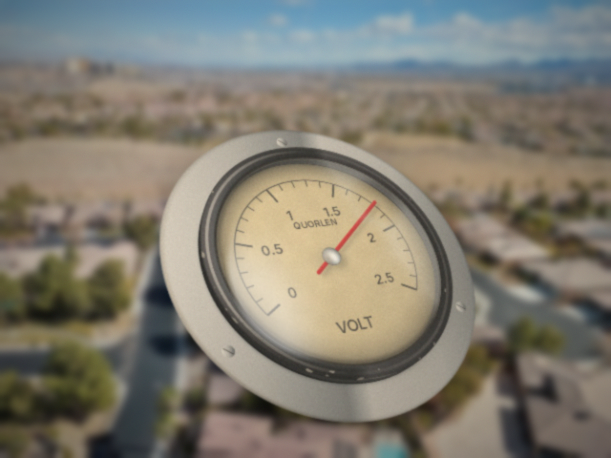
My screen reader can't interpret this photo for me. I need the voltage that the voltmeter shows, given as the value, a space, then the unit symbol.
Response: 1.8 V
